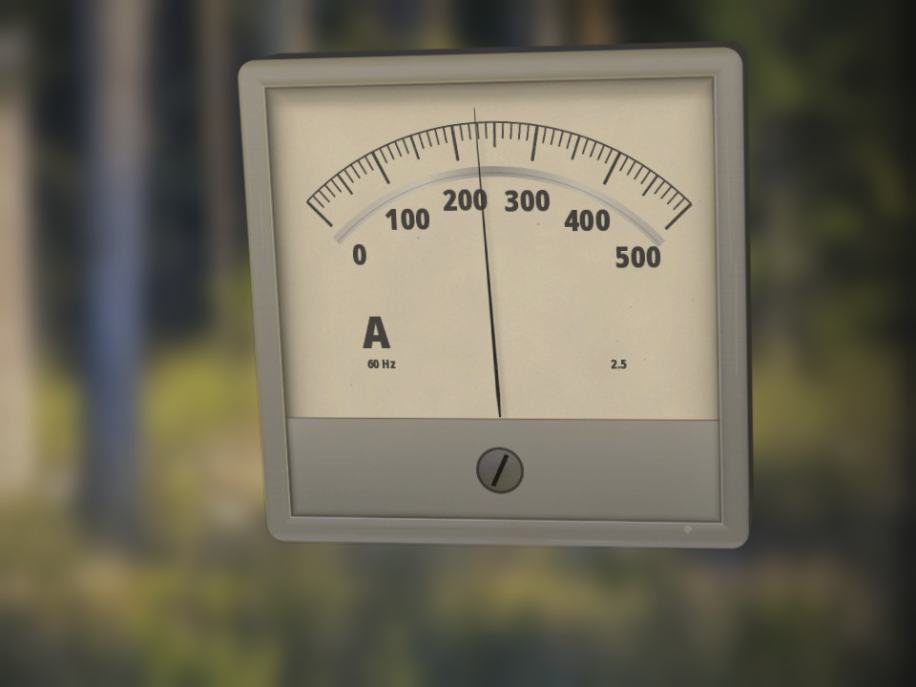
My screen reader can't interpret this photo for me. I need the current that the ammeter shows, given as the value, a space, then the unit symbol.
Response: 230 A
